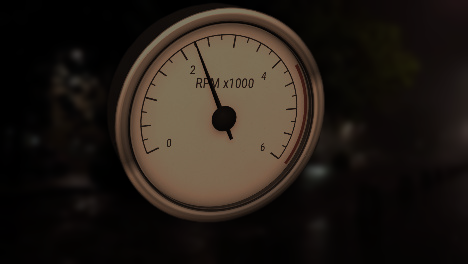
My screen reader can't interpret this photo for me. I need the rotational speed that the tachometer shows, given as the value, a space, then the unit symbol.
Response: 2250 rpm
